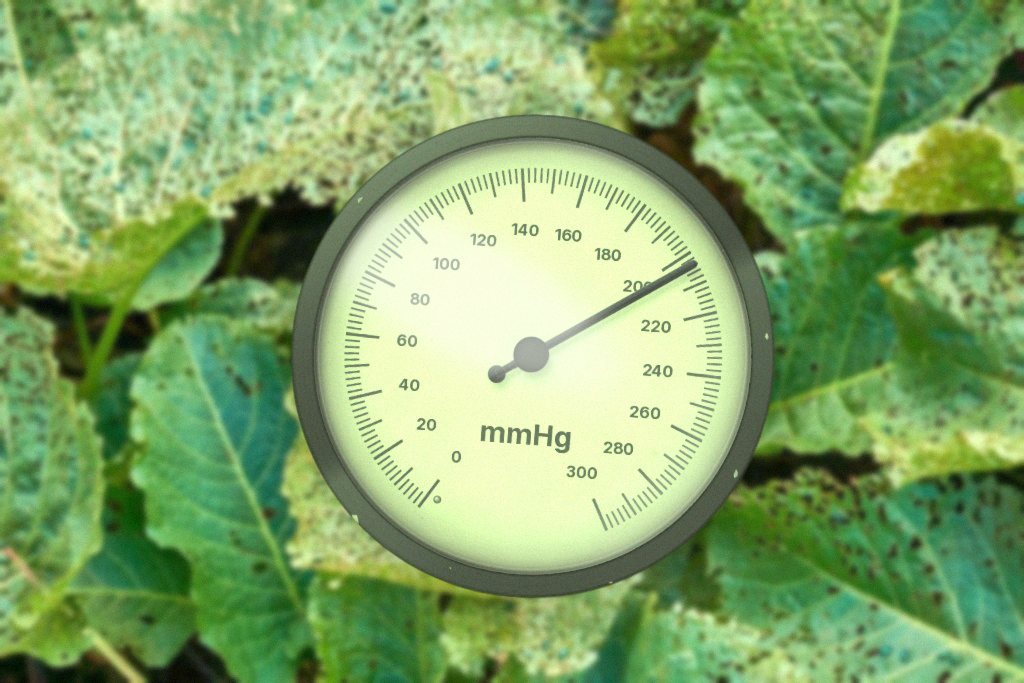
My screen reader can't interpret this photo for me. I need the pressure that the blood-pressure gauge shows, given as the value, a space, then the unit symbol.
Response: 204 mmHg
